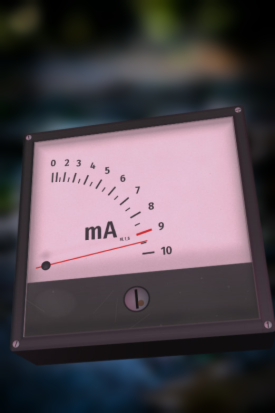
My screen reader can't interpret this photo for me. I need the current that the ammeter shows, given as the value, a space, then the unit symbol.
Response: 9.5 mA
